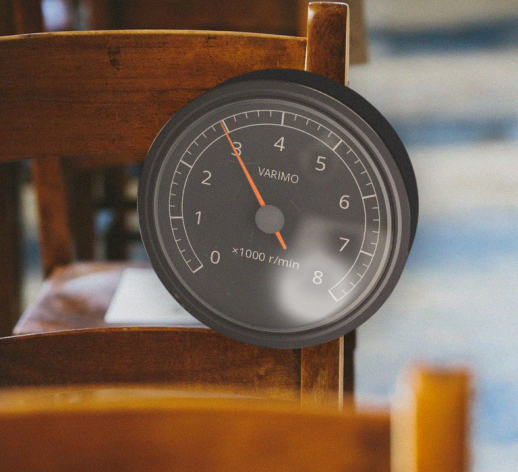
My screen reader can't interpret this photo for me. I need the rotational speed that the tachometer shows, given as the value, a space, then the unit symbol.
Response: 3000 rpm
